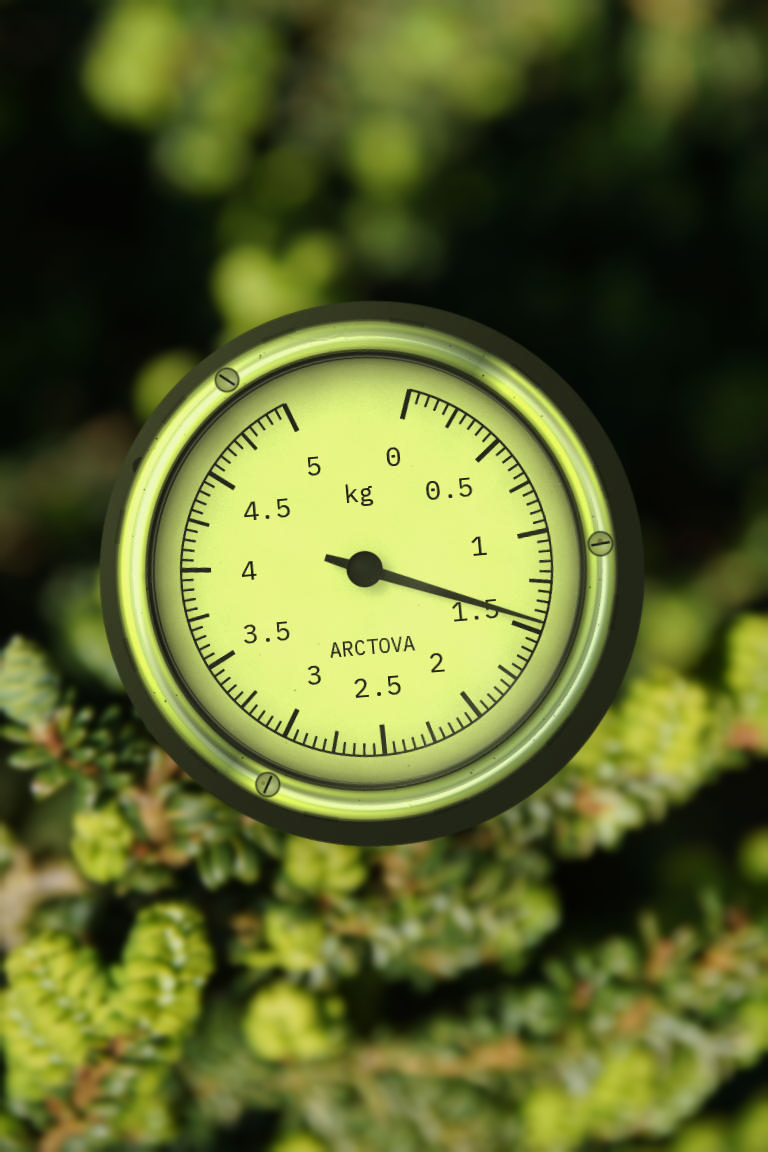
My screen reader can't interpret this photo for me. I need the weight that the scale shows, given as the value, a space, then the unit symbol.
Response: 1.45 kg
